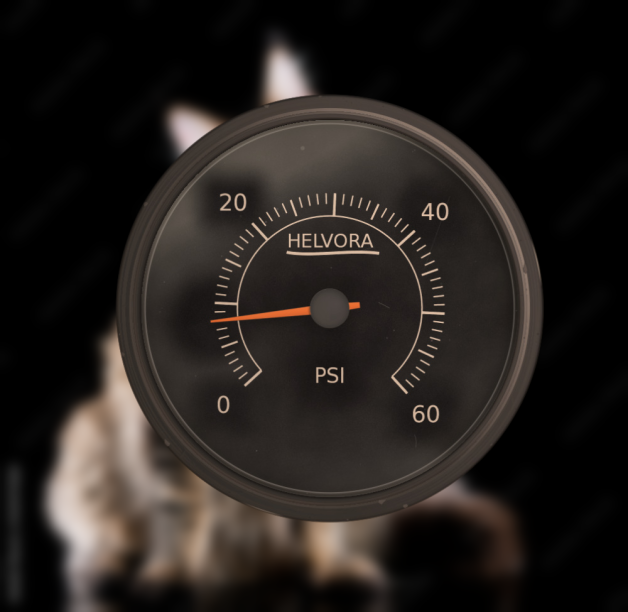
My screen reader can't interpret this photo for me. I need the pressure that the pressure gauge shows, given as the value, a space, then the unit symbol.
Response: 8 psi
